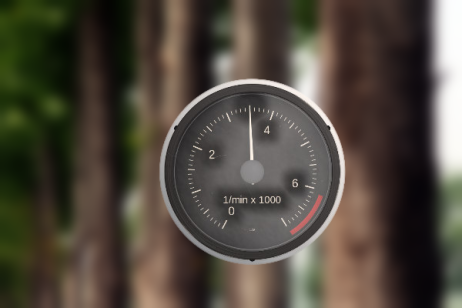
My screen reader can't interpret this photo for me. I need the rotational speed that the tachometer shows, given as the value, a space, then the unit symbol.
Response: 3500 rpm
